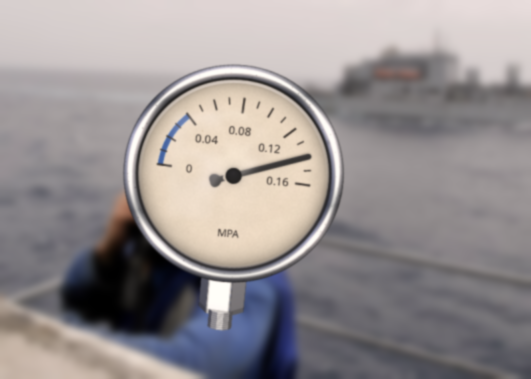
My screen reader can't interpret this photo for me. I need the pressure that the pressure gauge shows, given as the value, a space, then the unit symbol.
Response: 0.14 MPa
